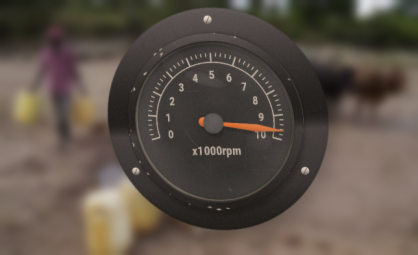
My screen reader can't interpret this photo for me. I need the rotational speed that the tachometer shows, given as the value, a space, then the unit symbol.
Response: 9600 rpm
